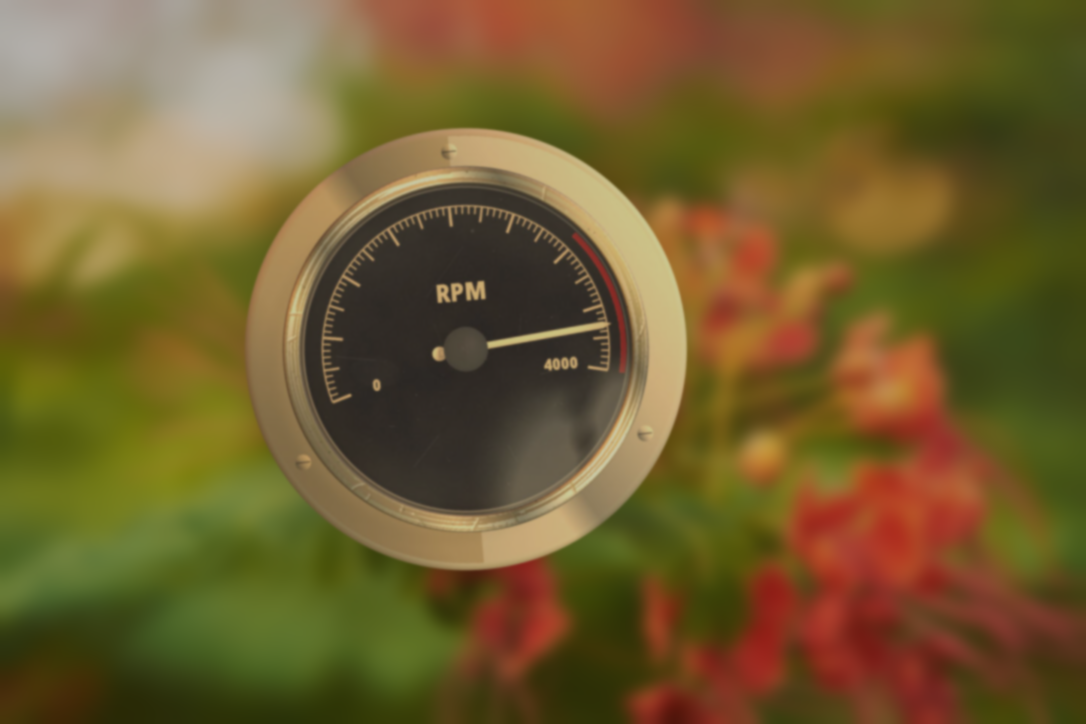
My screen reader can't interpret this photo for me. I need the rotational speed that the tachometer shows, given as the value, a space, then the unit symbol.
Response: 3650 rpm
